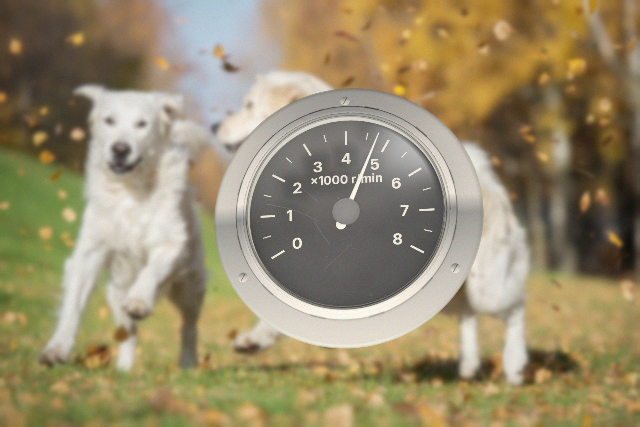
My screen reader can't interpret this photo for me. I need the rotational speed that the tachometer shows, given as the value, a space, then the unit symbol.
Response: 4750 rpm
